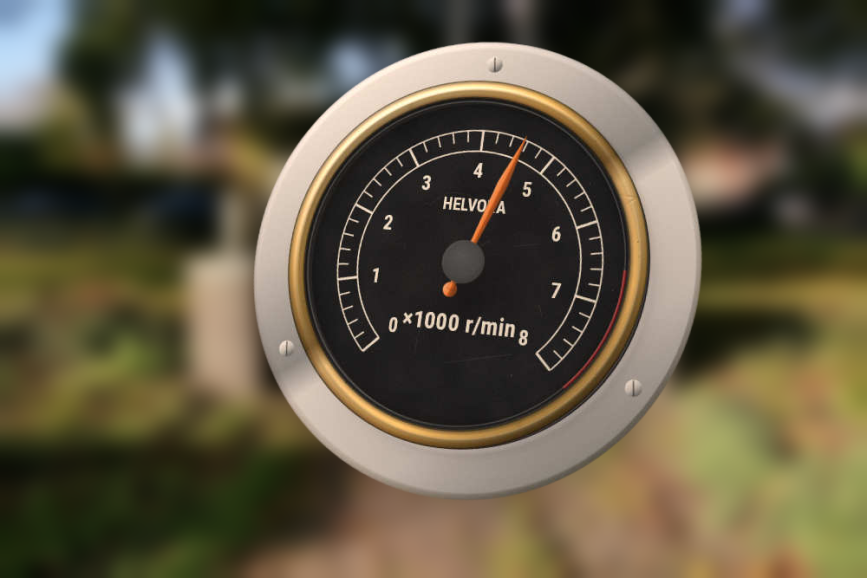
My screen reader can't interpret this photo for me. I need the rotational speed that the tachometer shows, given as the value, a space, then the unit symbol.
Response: 4600 rpm
